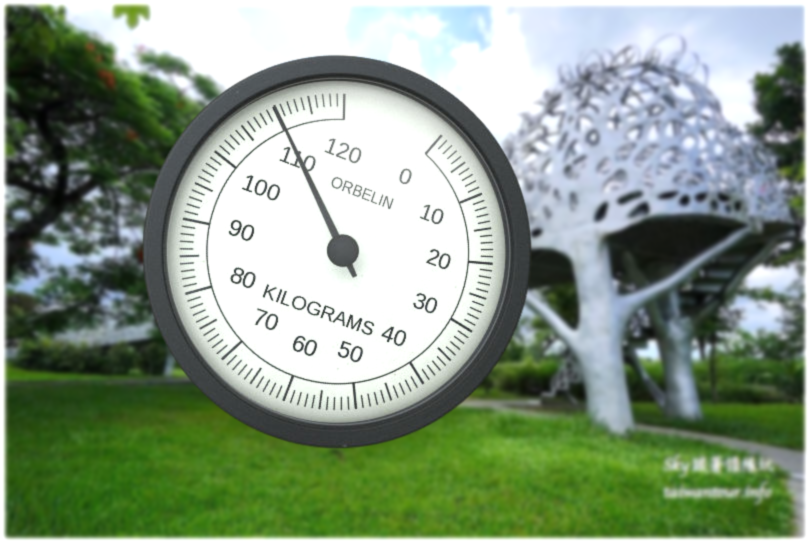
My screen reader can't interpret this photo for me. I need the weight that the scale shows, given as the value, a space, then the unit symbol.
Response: 110 kg
